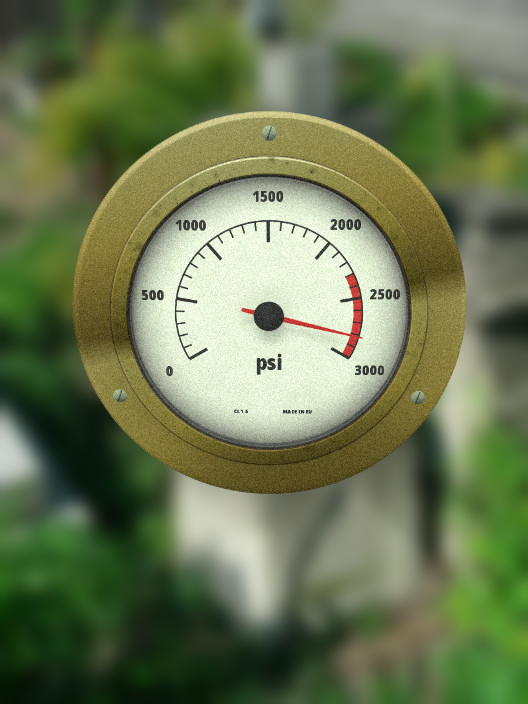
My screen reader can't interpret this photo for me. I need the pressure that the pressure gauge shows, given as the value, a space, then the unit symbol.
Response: 2800 psi
